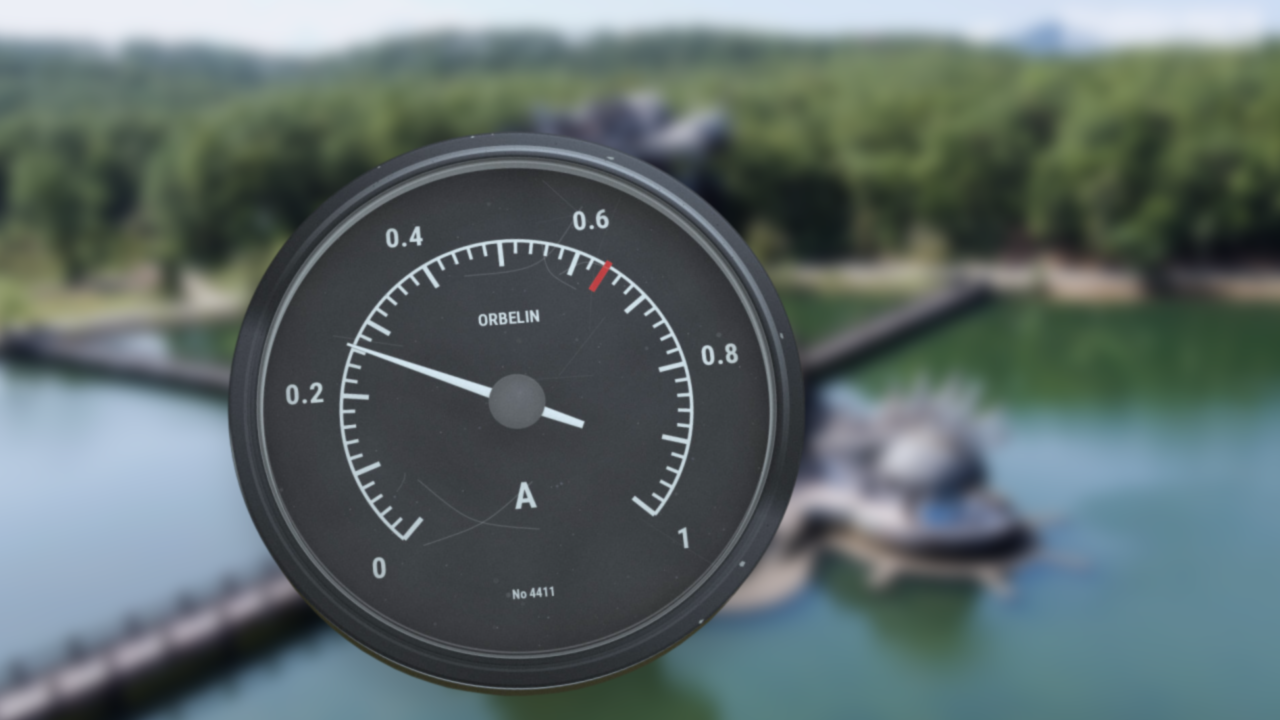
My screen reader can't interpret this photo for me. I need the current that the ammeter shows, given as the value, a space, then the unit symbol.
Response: 0.26 A
